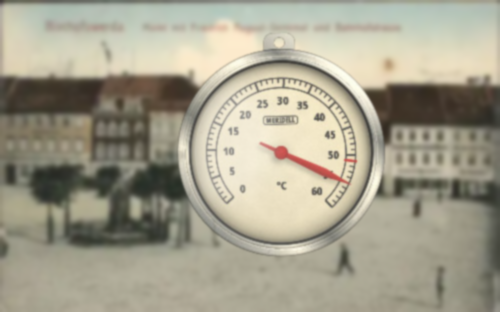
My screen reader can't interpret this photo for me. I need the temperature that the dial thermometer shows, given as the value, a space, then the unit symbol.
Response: 55 °C
